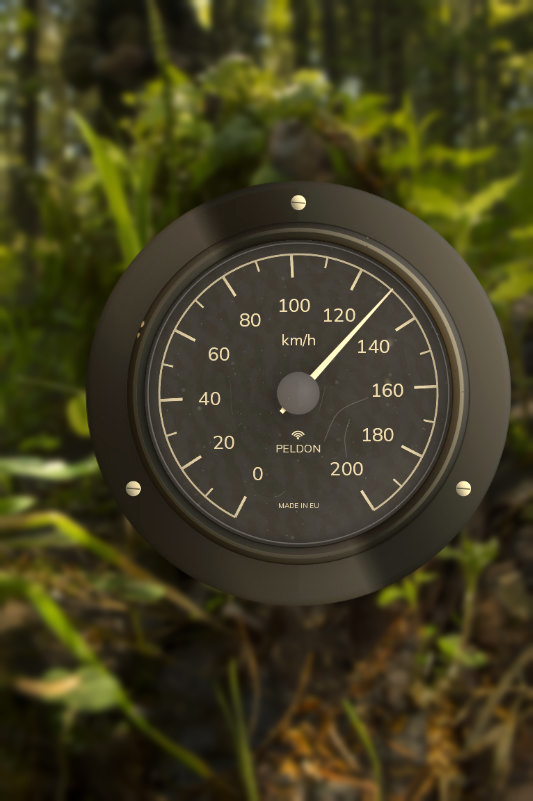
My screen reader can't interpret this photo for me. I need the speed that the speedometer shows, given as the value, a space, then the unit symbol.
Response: 130 km/h
